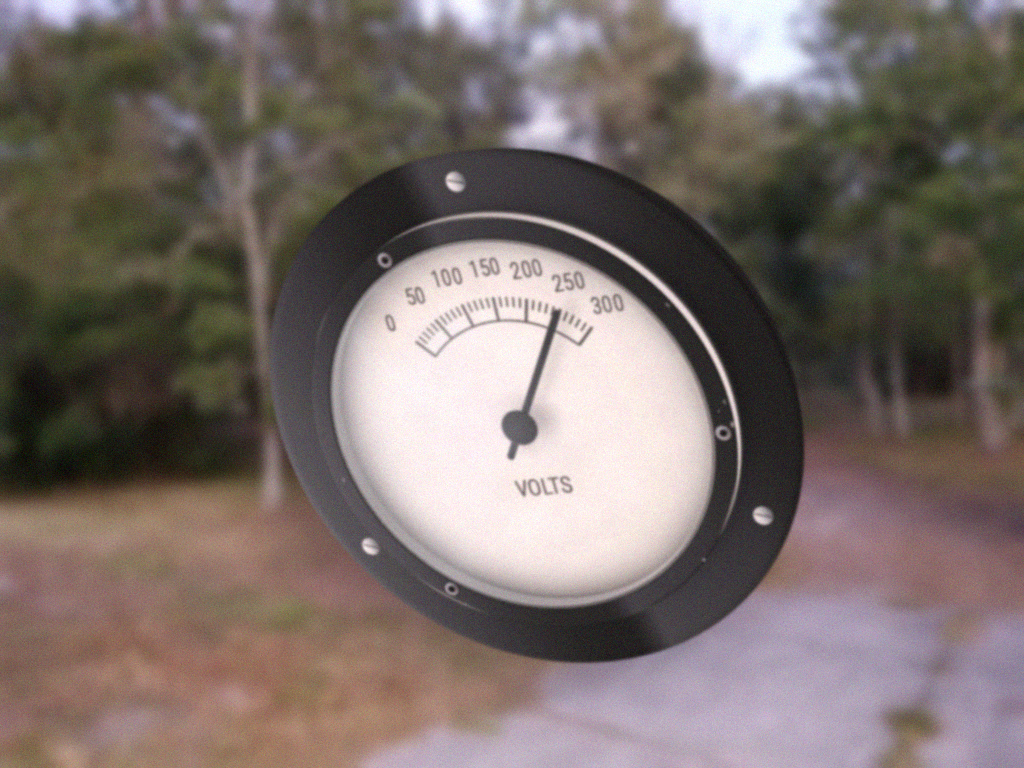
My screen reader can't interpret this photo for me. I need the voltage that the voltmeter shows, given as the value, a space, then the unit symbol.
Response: 250 V
